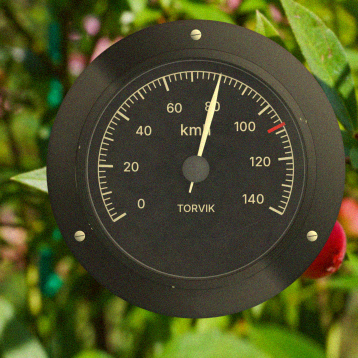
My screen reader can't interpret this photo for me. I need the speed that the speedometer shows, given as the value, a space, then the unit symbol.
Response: 80 km/h
